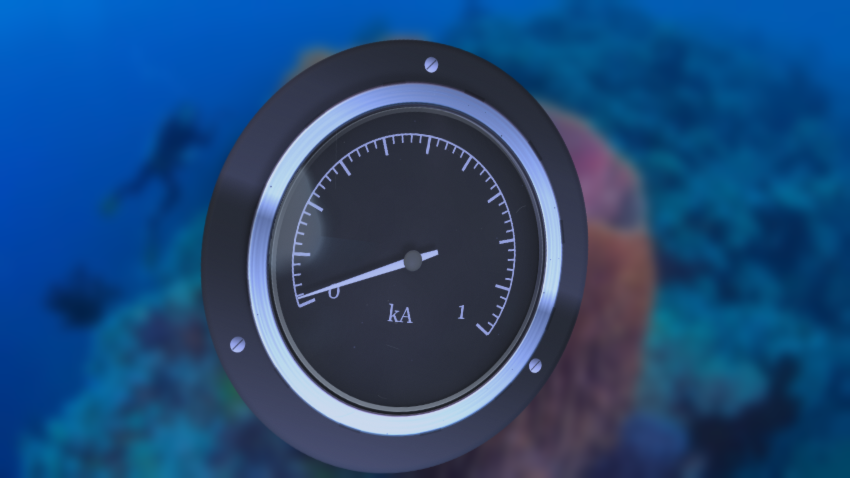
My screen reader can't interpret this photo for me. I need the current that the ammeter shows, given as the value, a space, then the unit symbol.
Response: 0.02 kA
